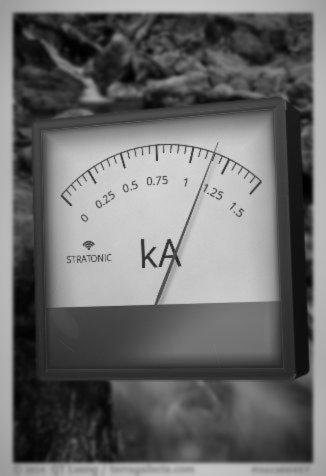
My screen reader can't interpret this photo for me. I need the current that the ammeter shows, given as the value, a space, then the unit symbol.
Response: 1.15 kA
